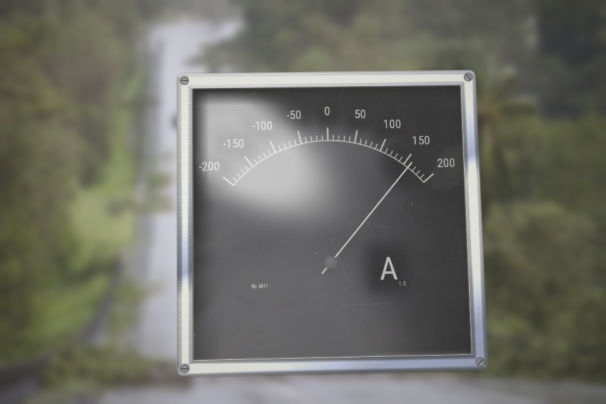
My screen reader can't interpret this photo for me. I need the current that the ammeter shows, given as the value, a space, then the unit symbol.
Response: 160 A
